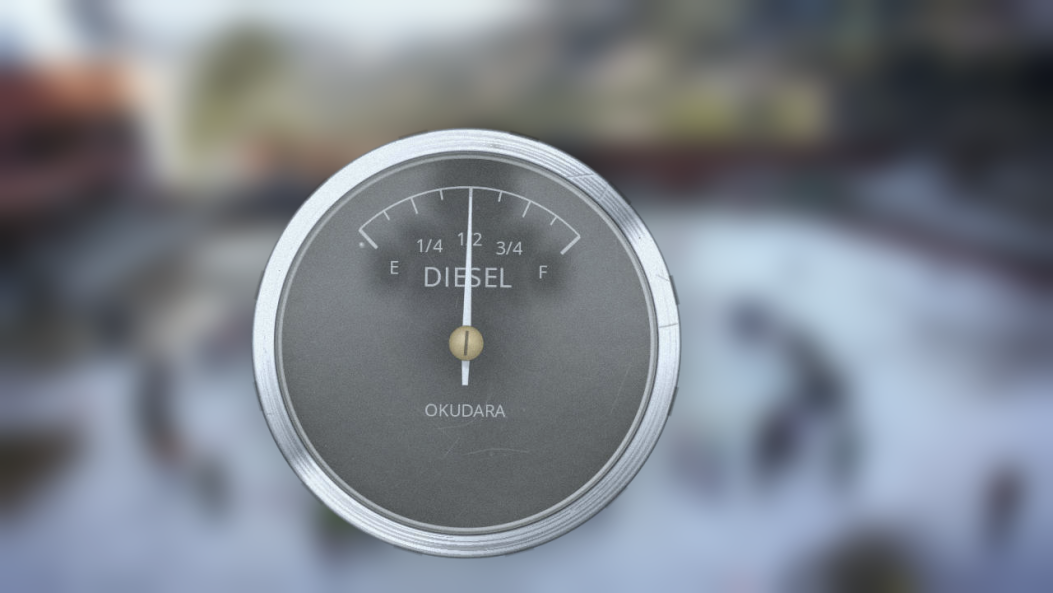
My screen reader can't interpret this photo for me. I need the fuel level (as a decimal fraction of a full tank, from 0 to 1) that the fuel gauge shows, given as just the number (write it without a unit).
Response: 0.5
